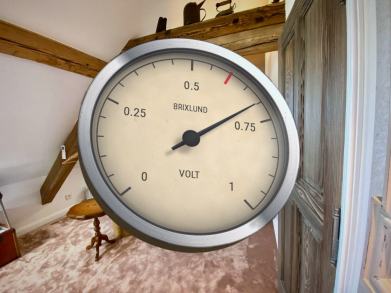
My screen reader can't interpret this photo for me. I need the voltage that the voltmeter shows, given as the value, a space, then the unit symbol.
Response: 0.7 V
